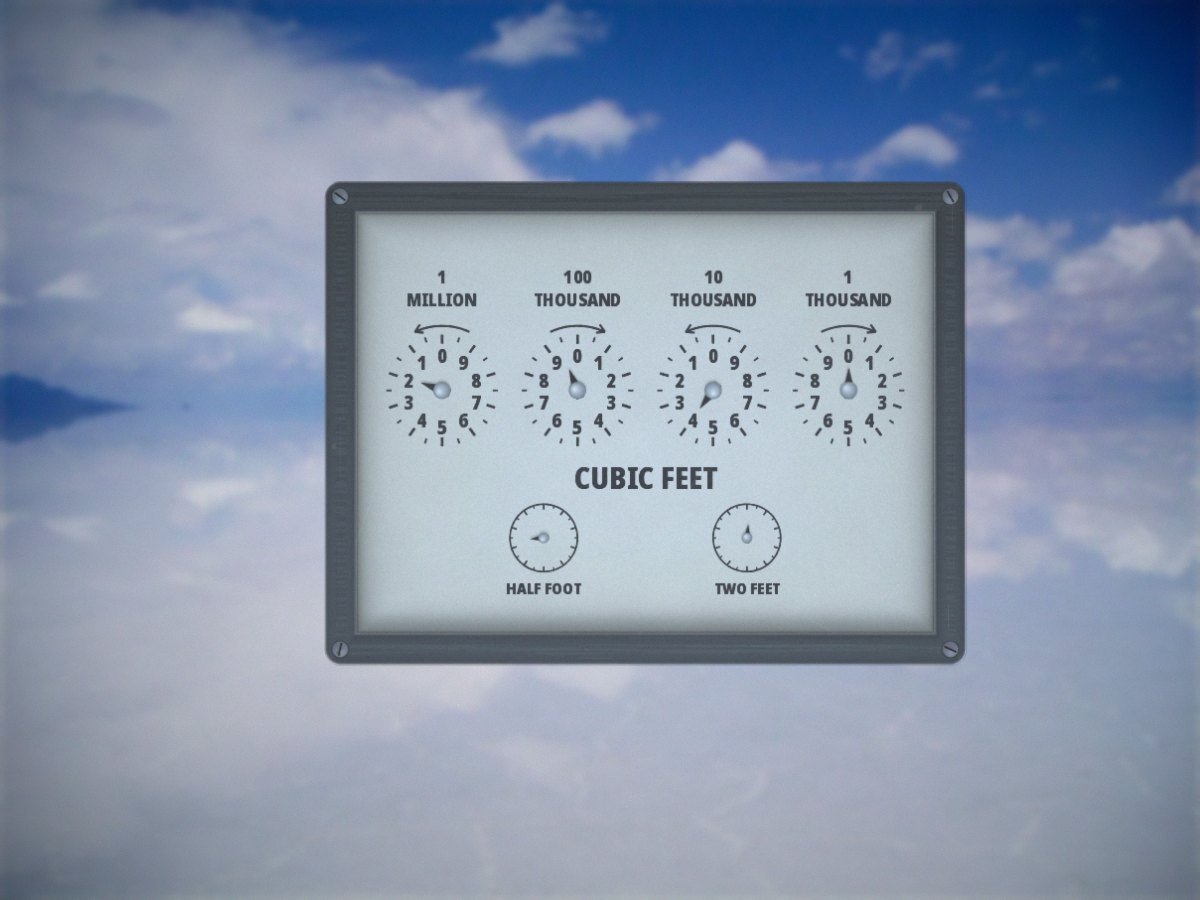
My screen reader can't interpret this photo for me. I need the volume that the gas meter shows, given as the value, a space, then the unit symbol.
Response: 194000 ft³
